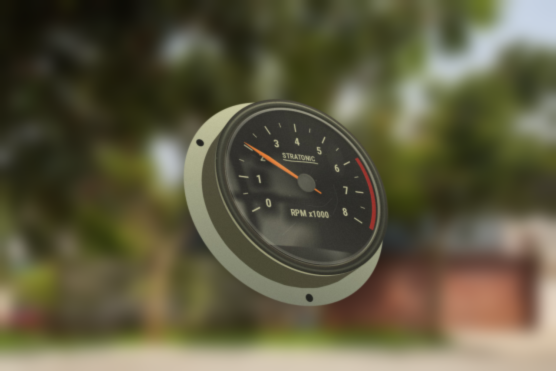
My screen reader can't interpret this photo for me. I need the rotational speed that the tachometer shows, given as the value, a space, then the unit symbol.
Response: 2000 rpm
